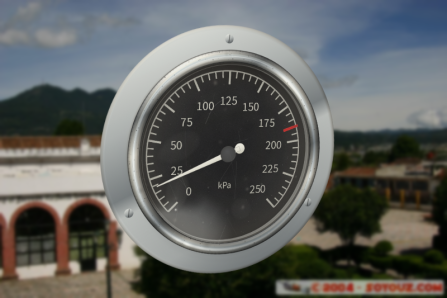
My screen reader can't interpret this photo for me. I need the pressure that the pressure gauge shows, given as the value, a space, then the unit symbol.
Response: 20 kPa
